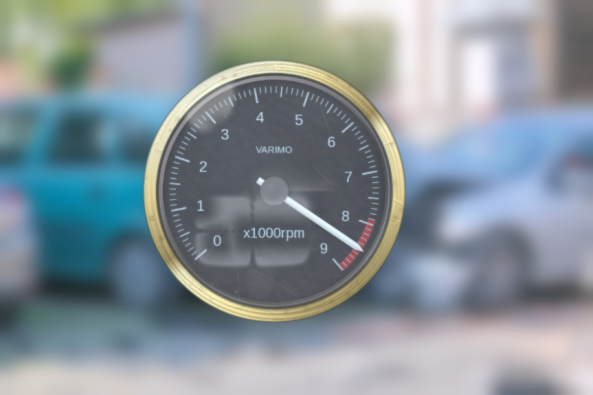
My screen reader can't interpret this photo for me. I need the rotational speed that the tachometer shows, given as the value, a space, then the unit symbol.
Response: 8500 rpm
